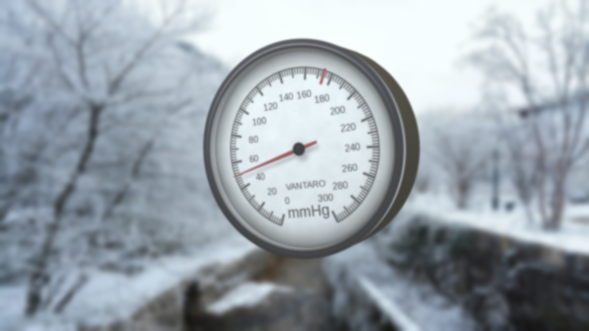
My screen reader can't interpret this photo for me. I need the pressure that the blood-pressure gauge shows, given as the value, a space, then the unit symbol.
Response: 50 mmHg
